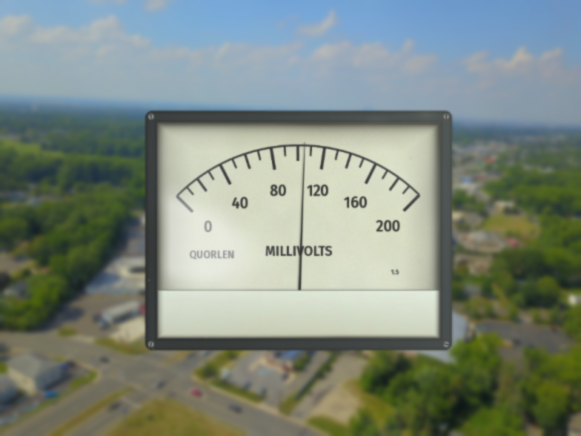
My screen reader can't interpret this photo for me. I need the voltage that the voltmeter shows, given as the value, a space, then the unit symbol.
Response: 105 mV
